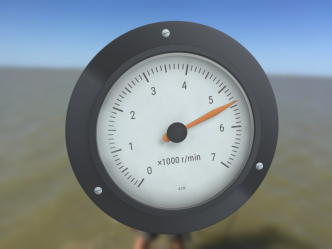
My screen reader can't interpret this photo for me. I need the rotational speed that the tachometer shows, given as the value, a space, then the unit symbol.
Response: 5400 rpm
